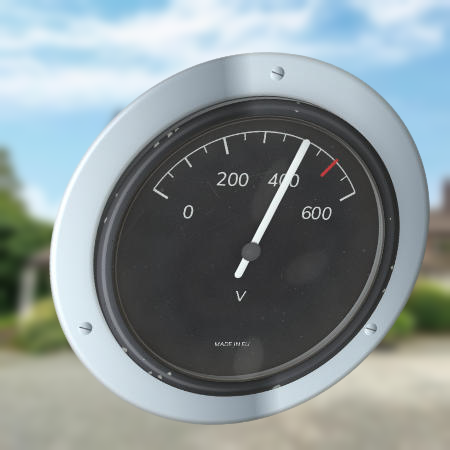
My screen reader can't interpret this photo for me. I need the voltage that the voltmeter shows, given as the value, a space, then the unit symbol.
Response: 400 V
